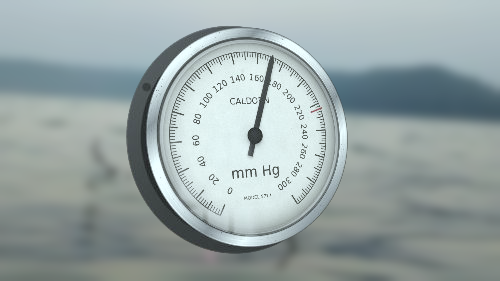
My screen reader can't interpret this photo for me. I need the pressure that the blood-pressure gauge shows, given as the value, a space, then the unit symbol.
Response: 170 mmHg
